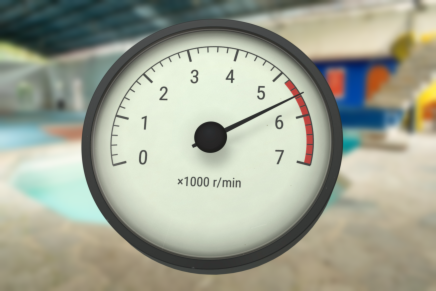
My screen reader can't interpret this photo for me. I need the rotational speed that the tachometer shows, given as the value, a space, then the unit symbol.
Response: 5600 rpm
